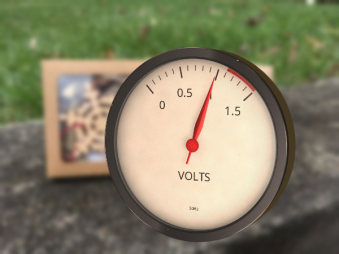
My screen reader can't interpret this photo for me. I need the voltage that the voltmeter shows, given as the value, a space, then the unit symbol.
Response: 1 V
